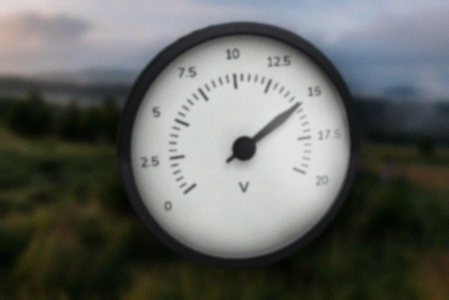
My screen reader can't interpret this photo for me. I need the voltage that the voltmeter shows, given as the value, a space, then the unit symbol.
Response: 15 V
